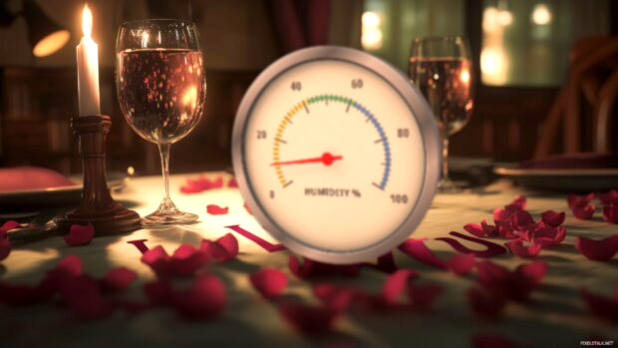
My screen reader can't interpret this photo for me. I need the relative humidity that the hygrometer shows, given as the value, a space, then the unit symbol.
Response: 10 %
